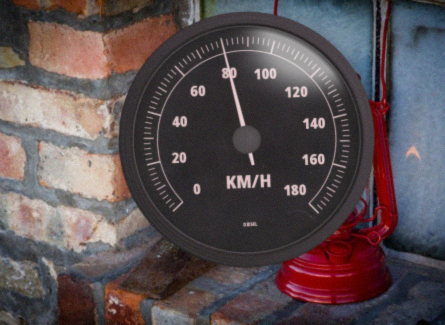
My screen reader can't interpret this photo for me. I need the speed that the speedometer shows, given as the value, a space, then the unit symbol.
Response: 80 km/h
